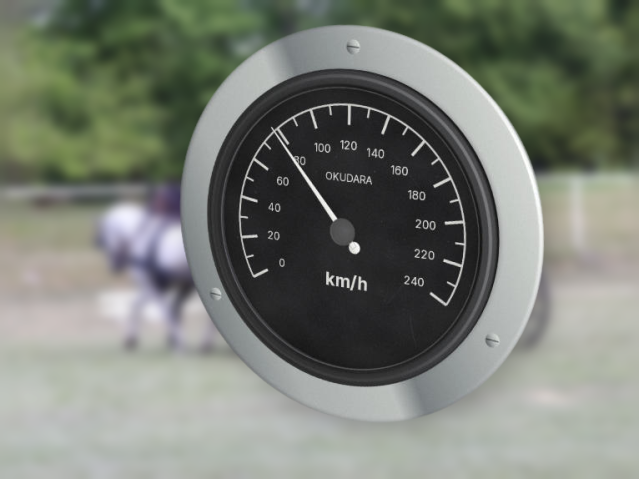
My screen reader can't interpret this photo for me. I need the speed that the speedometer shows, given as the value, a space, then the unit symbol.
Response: 80 km/h
